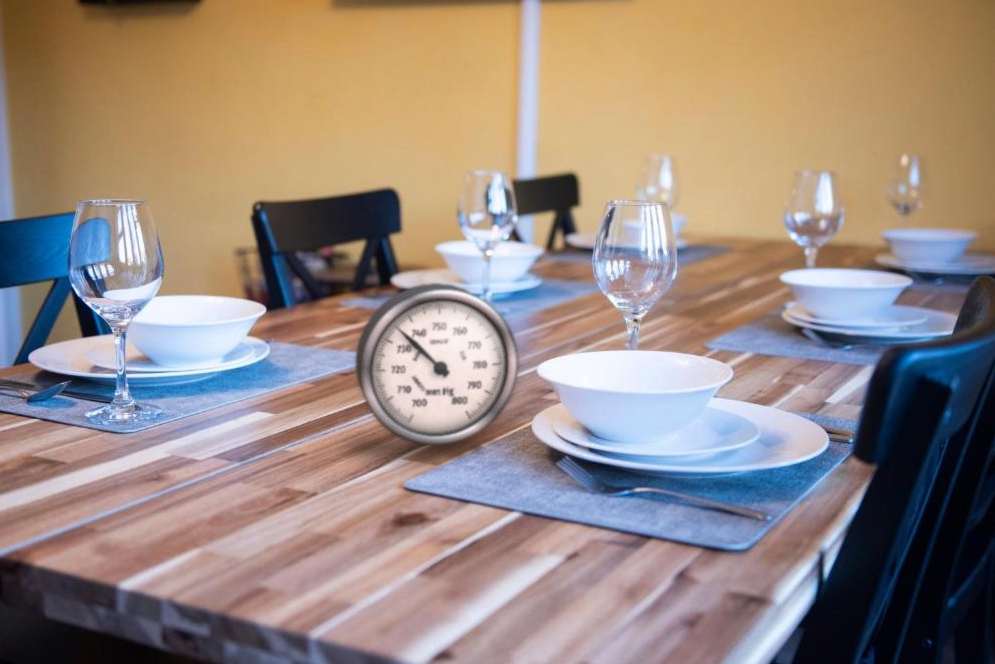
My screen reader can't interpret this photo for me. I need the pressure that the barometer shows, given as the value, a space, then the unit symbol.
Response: 735 mmHg
